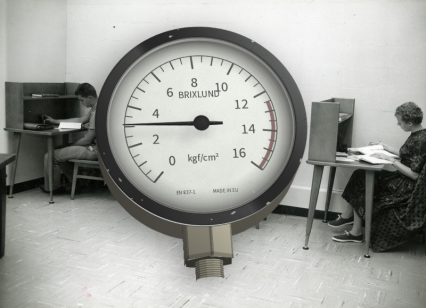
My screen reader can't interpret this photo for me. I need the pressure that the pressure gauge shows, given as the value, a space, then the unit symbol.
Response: 3 kg/cm²
